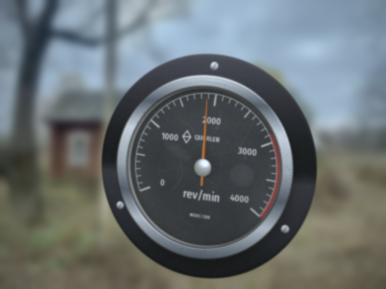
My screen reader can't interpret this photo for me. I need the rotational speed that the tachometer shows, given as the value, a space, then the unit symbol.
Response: 1900 rpm
